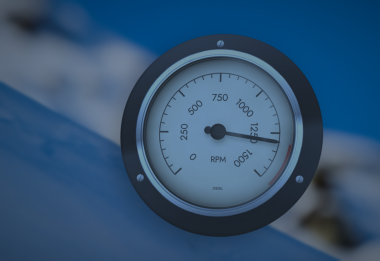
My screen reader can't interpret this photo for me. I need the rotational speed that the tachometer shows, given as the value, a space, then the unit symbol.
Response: 1300 rpm
